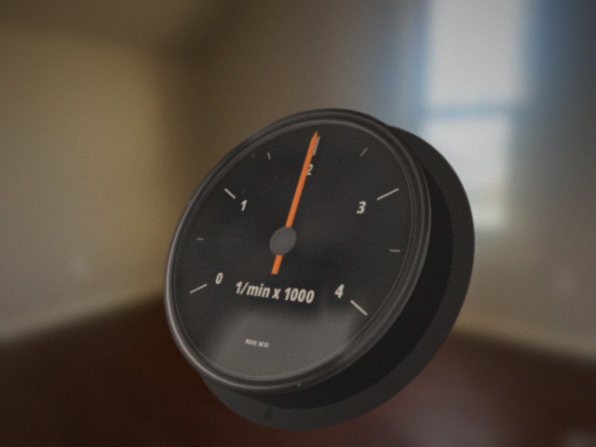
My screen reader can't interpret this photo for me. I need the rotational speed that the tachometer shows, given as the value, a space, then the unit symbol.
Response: 2000 rpm
